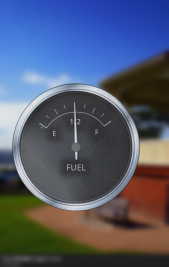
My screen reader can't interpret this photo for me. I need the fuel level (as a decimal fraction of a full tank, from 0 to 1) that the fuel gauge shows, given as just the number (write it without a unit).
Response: 0.5
